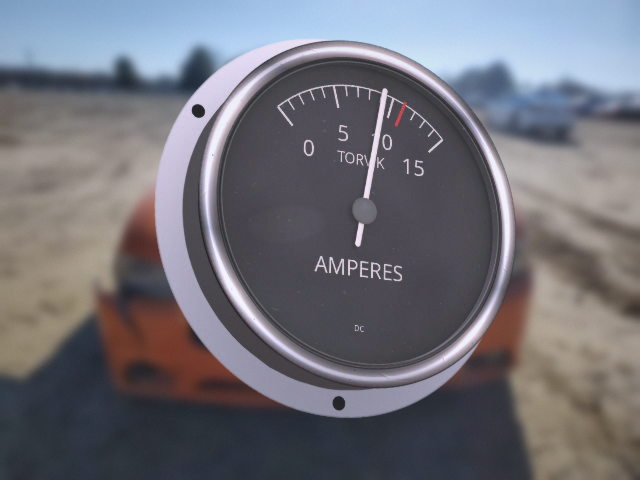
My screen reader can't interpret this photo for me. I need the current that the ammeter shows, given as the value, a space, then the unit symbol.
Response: 9 A
